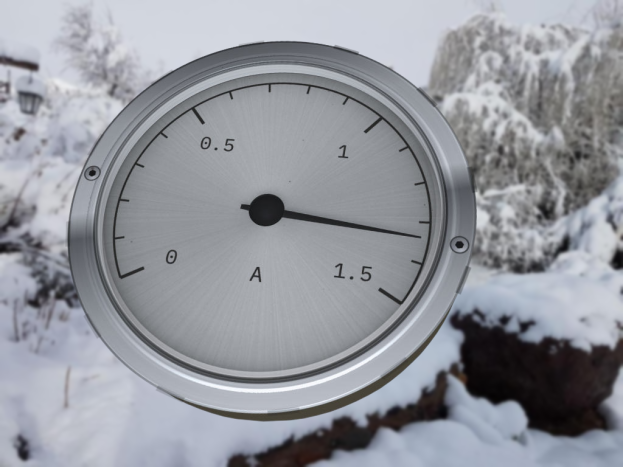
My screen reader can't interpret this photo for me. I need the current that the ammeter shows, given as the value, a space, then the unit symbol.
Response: 1.35 A
